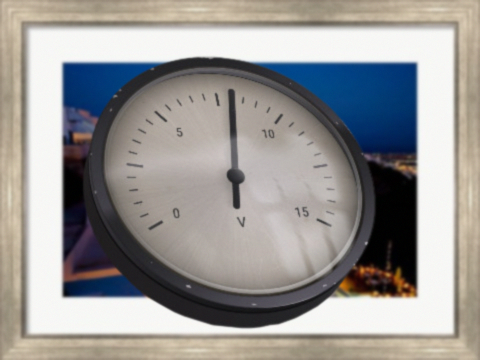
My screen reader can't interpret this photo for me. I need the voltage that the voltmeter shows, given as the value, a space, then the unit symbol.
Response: 8 V
